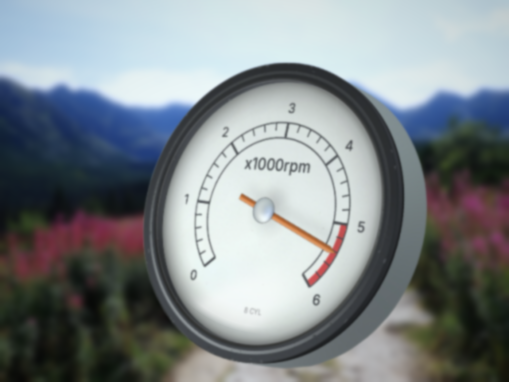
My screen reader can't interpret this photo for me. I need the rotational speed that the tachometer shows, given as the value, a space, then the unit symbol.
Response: 5400 rpm
